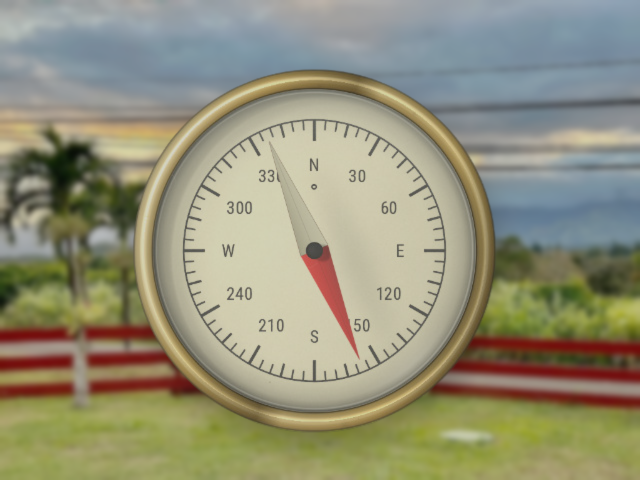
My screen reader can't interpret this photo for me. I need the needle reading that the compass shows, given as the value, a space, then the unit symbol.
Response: 157.5 °
